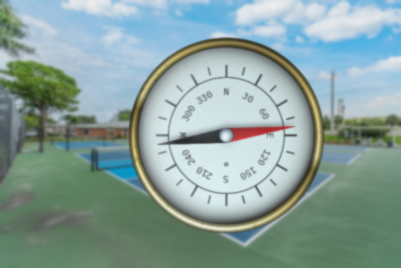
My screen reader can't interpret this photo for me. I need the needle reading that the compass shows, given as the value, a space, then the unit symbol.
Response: 82.5 °
